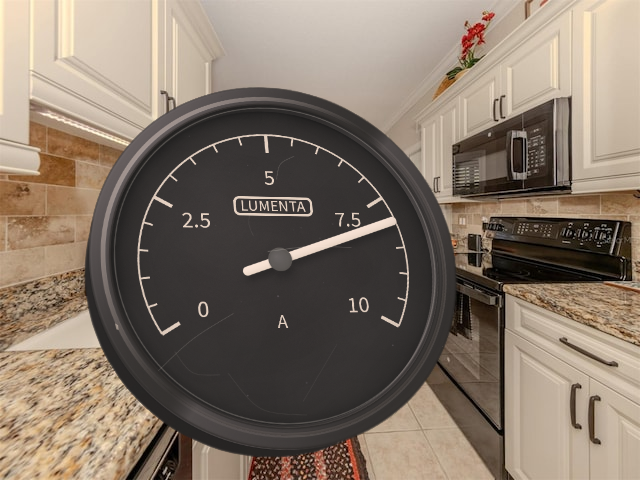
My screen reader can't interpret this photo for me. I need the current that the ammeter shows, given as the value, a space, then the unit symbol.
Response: 8 A
